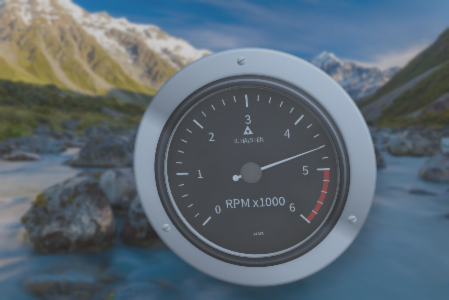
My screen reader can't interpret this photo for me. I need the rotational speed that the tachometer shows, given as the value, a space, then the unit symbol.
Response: 4600 rpm
